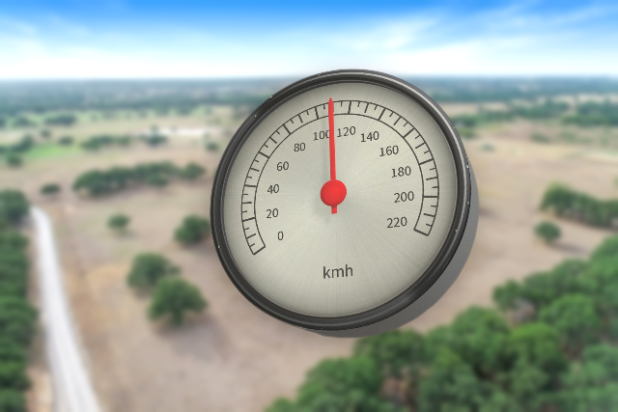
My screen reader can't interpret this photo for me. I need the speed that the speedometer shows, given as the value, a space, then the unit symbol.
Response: 110 km/h
